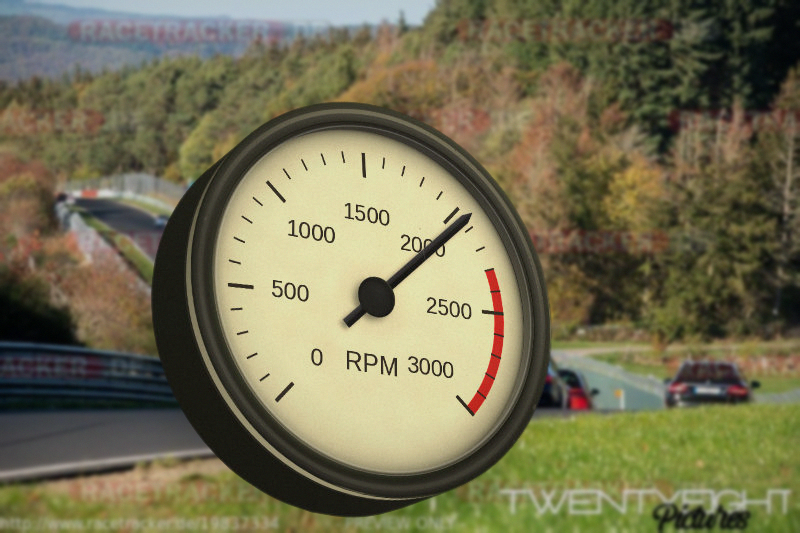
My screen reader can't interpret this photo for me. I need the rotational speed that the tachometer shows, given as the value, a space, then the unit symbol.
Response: 2050 rpm
